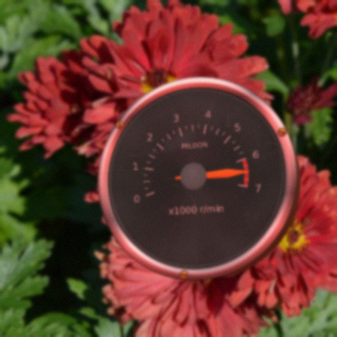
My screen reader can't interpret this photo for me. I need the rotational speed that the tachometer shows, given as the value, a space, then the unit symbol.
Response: 6500 rpm
